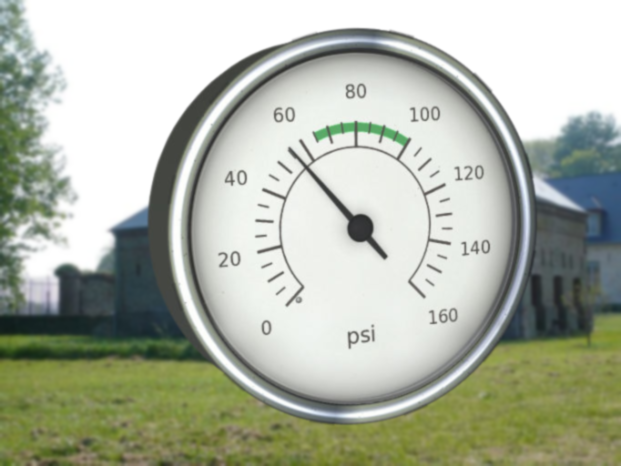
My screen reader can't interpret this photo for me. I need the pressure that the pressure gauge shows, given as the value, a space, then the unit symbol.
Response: 55 psi
